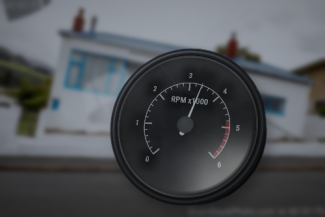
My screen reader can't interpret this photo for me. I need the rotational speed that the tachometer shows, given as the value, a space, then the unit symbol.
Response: 3400 rpm
